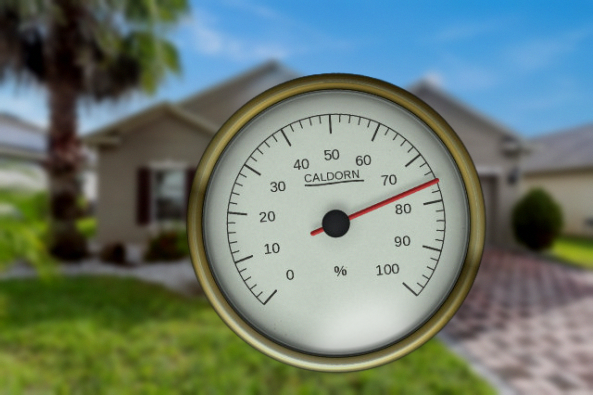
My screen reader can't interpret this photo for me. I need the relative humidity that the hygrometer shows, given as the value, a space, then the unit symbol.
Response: 76 %
